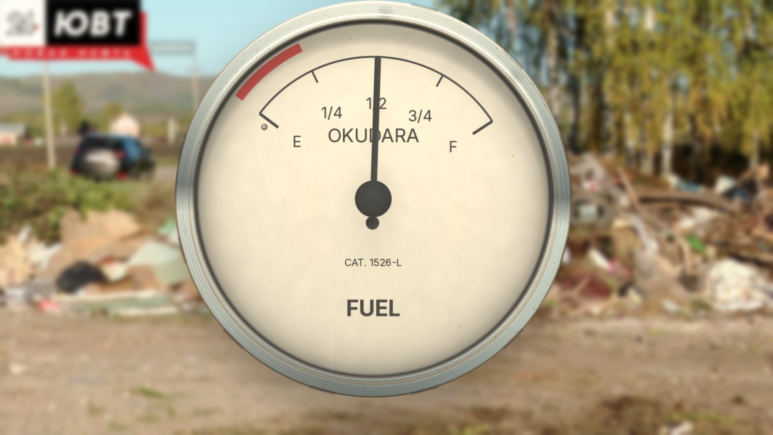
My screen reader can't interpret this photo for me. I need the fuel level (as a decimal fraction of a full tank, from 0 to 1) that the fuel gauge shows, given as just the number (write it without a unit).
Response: 0.5
